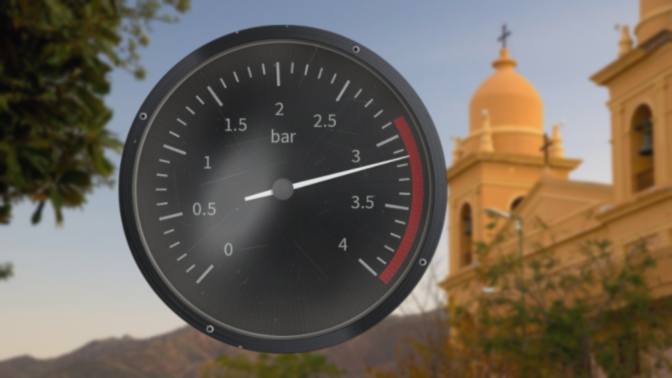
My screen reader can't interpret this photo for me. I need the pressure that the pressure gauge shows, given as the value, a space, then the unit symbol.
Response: 3.15 bar
